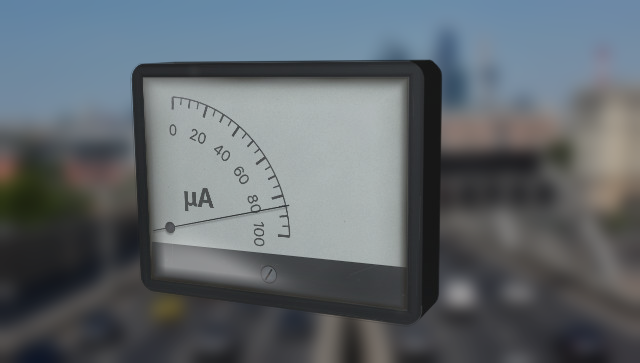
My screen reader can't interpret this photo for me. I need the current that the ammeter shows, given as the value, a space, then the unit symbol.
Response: 85 µA
